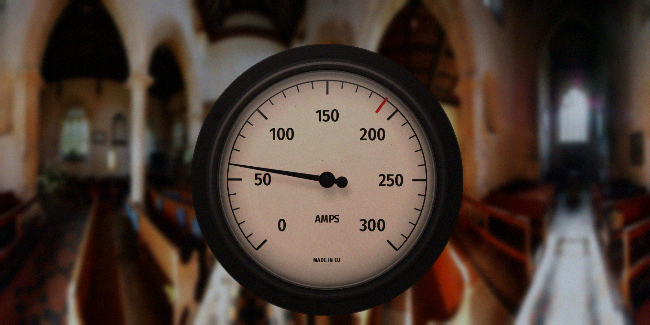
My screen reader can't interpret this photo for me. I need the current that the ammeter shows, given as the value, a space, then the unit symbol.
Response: 60 A
